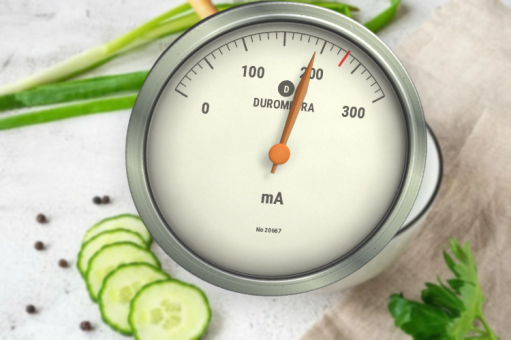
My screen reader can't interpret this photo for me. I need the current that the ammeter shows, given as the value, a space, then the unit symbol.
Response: 190 mA
